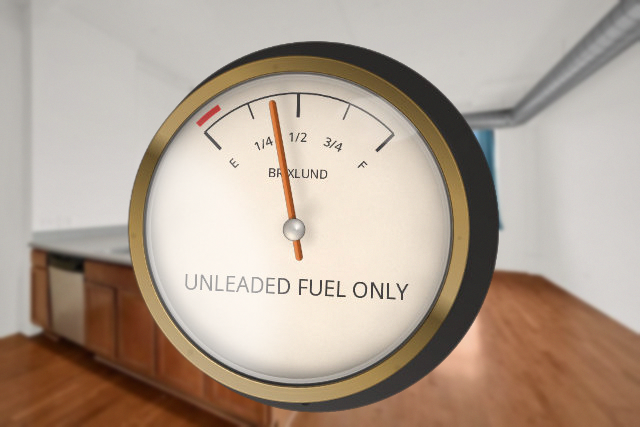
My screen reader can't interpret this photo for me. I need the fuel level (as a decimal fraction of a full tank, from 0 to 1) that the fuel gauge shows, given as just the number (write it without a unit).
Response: 0.375
